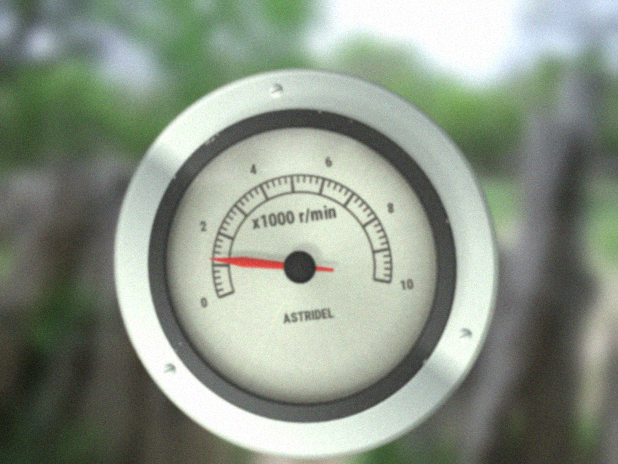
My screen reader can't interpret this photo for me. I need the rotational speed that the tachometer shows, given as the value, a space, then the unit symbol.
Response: 1200 rpm
